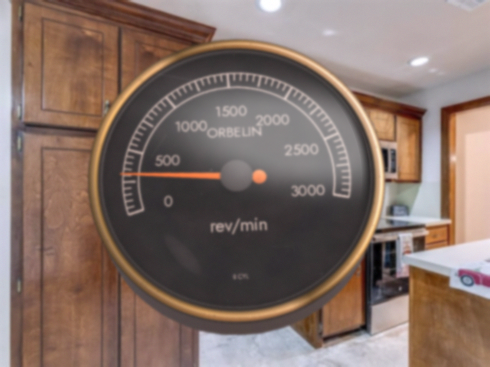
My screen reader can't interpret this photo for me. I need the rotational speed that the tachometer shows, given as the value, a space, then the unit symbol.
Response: 300 rpm
